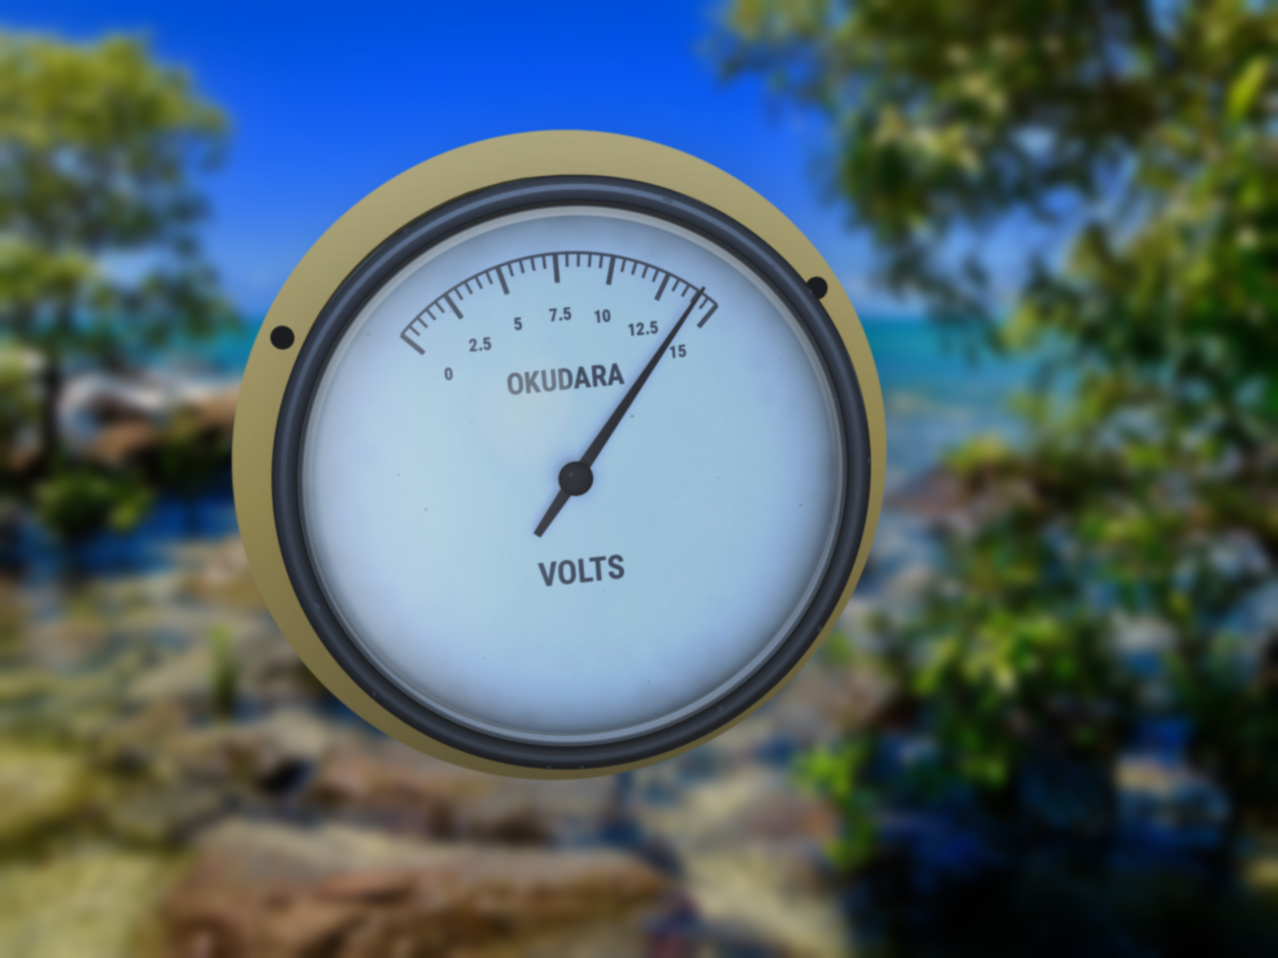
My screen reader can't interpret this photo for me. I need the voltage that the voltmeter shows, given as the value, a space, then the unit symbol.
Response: 14 V
